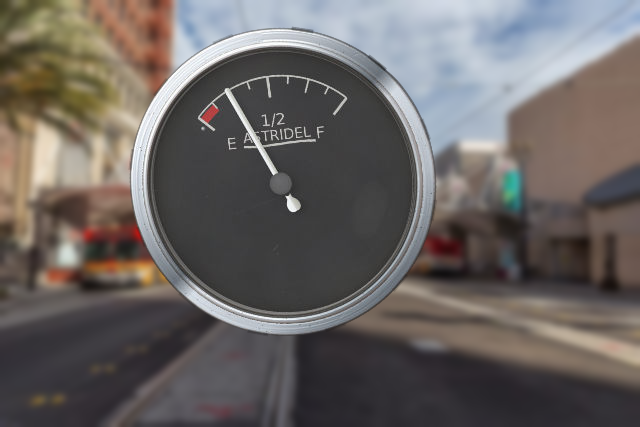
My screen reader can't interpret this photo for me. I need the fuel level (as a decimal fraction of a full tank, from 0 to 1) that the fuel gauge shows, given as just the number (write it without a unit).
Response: 0.25
